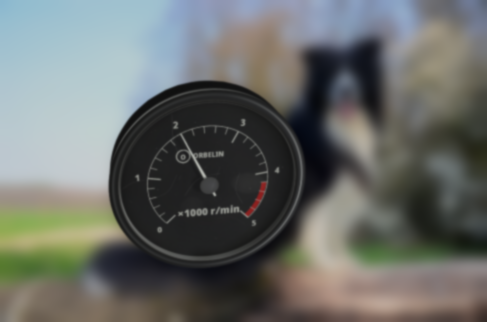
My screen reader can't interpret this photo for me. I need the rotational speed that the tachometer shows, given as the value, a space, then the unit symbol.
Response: 2000 rpm
